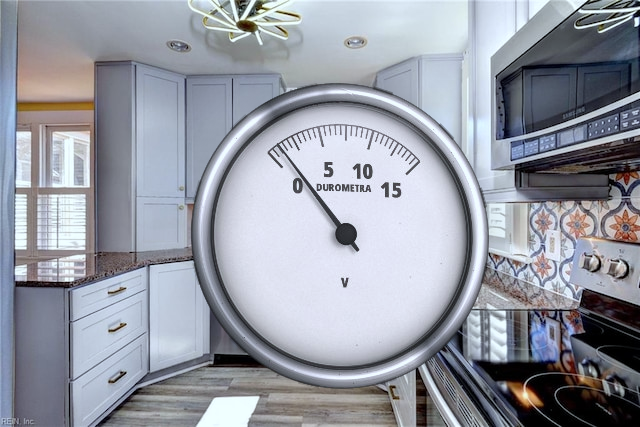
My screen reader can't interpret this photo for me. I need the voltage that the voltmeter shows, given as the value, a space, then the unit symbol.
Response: 1 V
